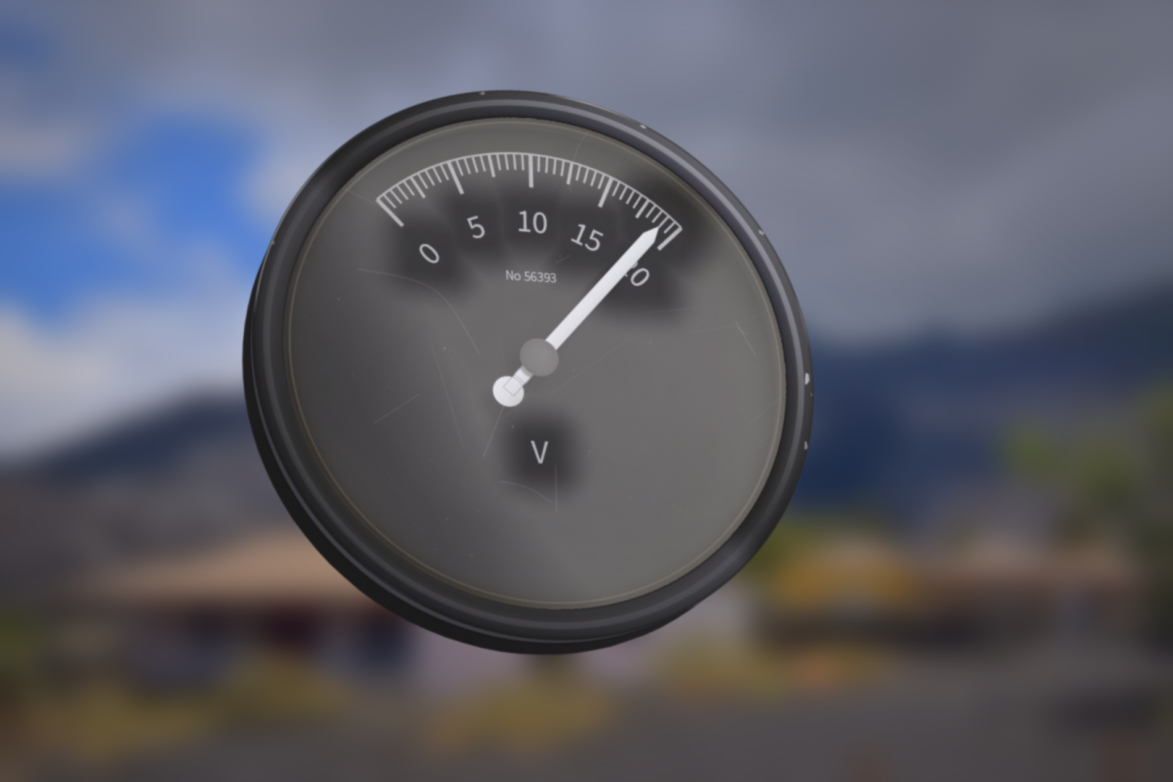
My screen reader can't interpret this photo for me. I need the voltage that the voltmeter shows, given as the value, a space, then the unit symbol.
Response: 19 V
